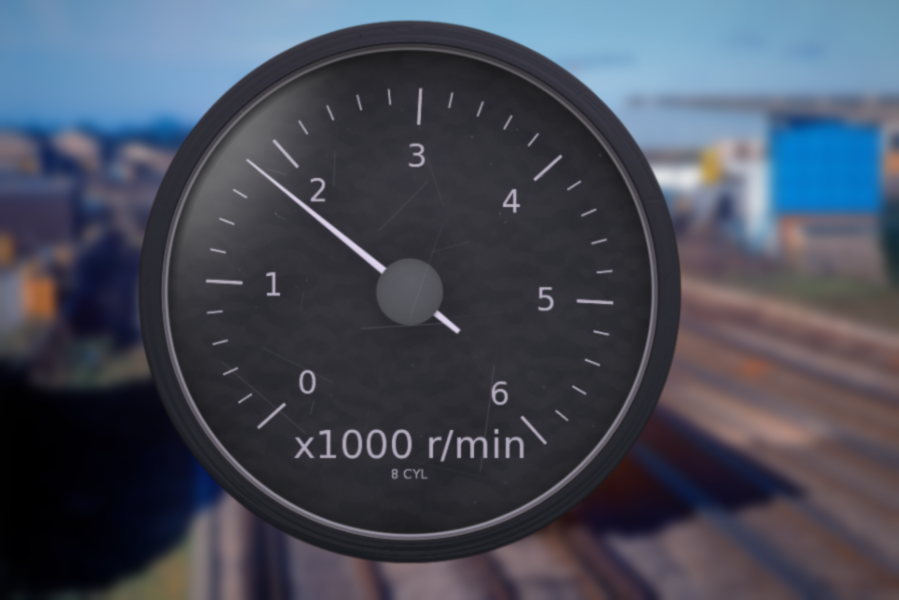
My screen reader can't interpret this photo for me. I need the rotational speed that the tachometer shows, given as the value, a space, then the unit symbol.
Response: 1800 rpm
